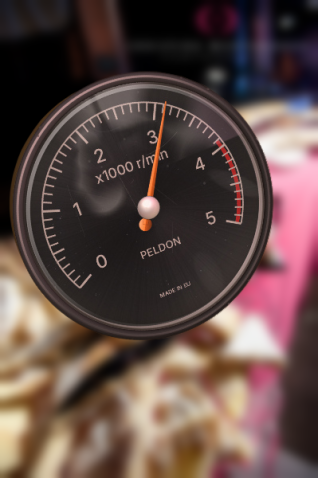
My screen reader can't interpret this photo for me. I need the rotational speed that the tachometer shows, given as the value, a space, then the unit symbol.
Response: 3100 rpm
